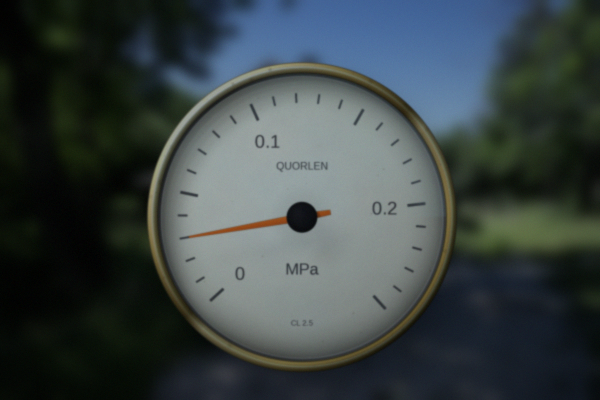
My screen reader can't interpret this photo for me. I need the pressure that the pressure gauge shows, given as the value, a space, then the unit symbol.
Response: 0.03 MPa
